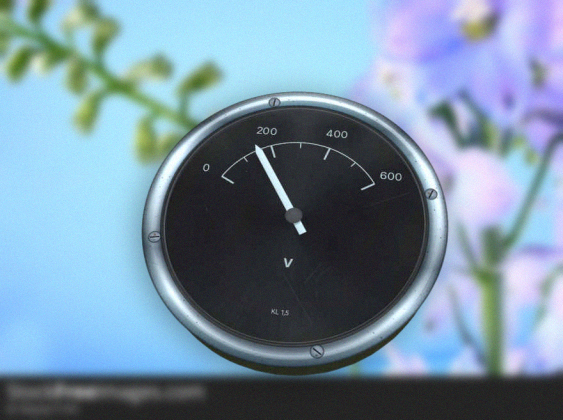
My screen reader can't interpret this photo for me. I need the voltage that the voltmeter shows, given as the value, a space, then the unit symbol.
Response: 150 V
